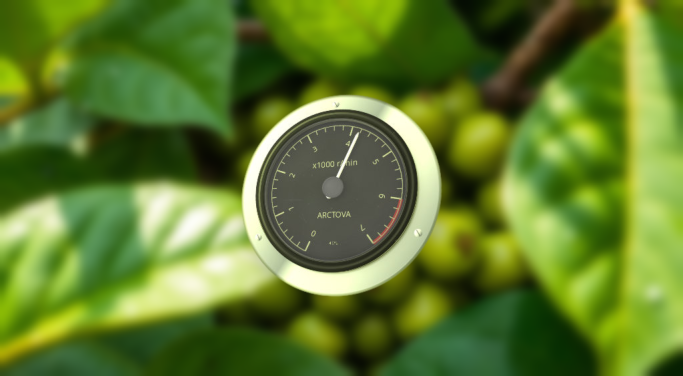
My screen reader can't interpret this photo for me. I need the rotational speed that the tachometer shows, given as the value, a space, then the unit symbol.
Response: 4200 rpm
